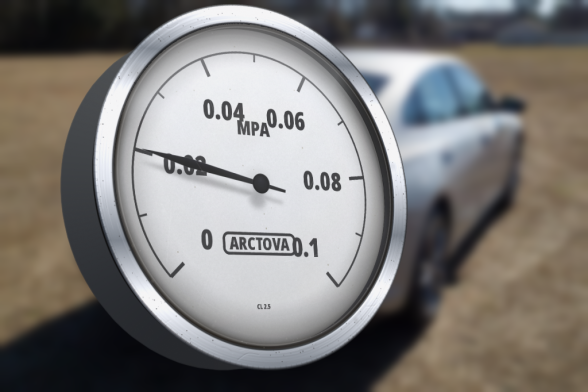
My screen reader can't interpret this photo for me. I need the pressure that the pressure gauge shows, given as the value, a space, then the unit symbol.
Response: 0.02 MPa
